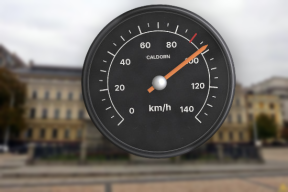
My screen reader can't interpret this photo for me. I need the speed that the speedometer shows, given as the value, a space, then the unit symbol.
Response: 97.5 km/h
